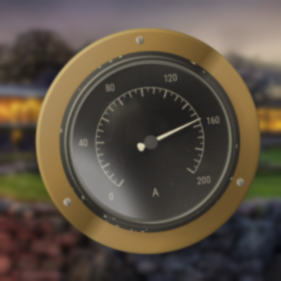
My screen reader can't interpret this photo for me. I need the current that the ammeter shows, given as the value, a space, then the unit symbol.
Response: 155 A
